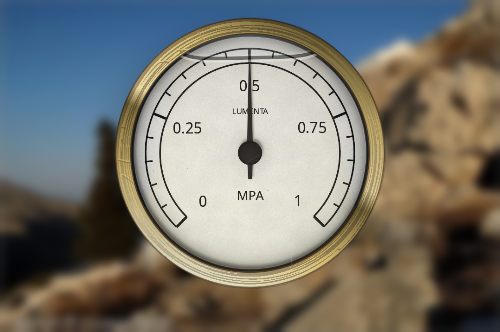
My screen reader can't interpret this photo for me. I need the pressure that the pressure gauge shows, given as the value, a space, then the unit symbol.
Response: 0.5 MPa
